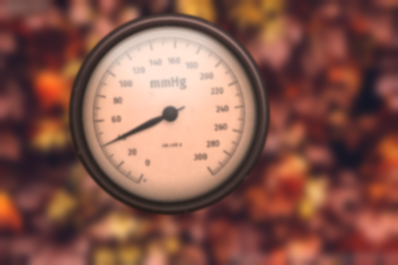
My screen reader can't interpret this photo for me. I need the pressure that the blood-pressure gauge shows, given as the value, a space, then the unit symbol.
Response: 40 mmHg
